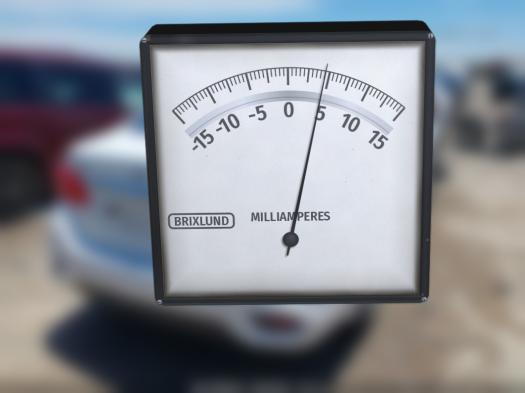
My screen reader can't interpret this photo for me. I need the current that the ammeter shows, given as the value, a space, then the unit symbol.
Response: 4.5 mA
